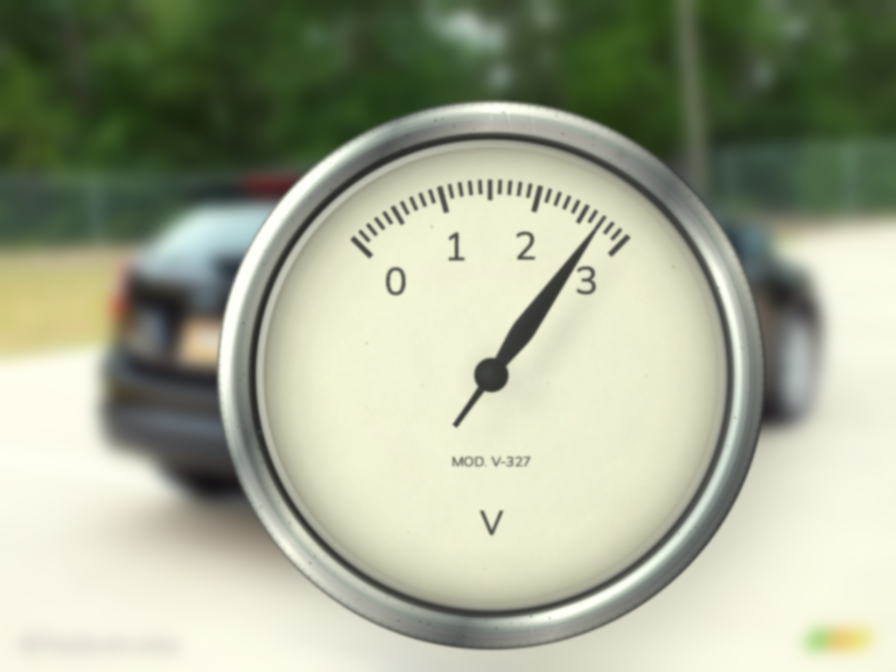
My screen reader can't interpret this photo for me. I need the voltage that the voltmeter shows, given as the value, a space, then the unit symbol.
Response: 2.7 V
